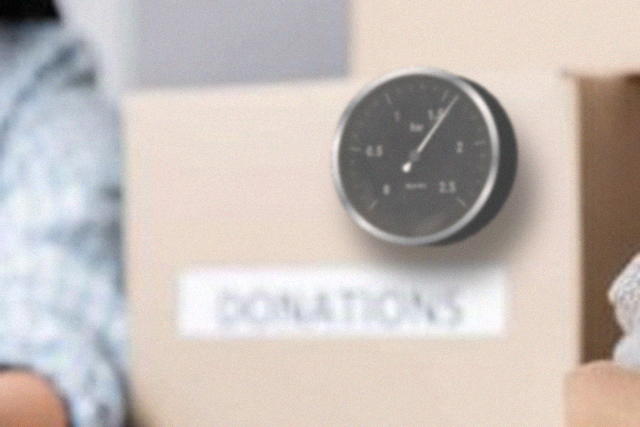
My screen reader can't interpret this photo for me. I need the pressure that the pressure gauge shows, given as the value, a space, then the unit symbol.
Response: 1.6 bar
